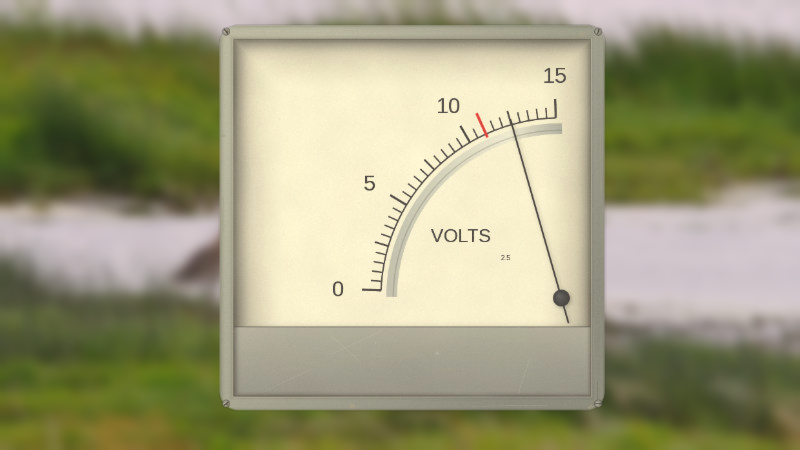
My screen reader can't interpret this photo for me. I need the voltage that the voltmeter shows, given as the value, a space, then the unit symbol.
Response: 12.5 V
